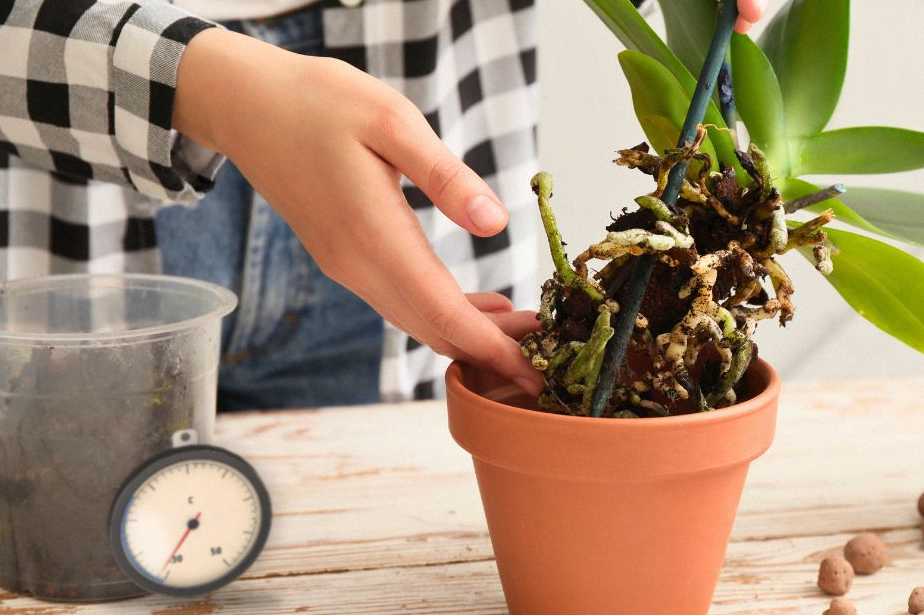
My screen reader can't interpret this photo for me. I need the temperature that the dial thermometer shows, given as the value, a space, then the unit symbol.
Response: -28 °C
